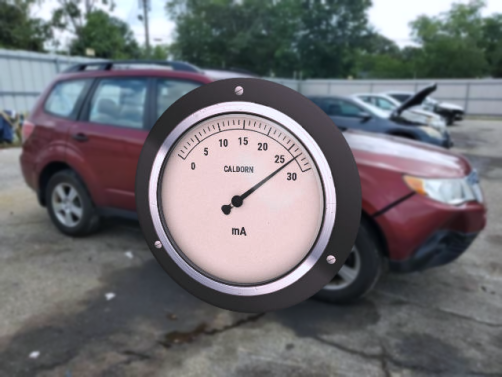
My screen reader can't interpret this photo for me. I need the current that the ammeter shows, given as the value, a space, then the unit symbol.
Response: 27 mA
